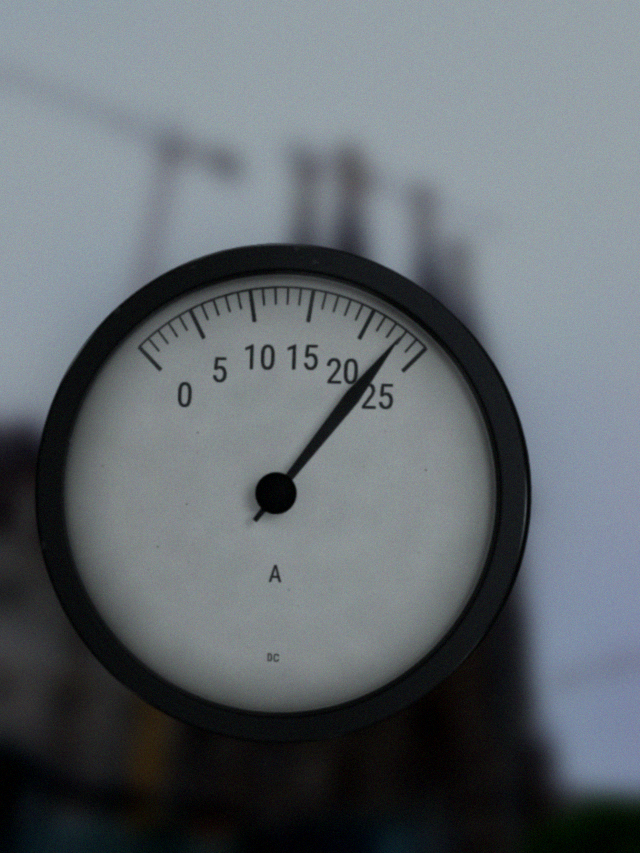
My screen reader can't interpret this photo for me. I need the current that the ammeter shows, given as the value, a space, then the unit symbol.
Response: 23 A
